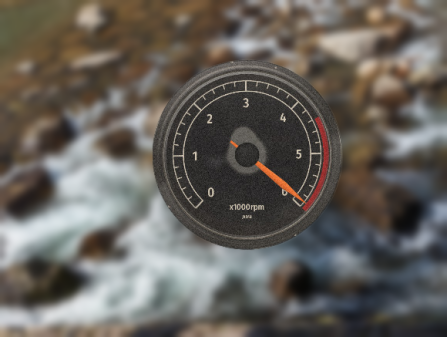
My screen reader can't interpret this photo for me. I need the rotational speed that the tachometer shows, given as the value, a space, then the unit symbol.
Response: 5900 rpm
